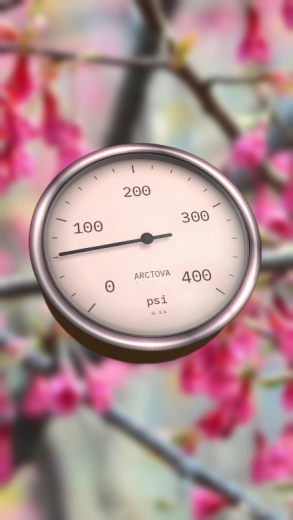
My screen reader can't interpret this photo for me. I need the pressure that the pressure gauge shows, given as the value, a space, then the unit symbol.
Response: 60 psi
